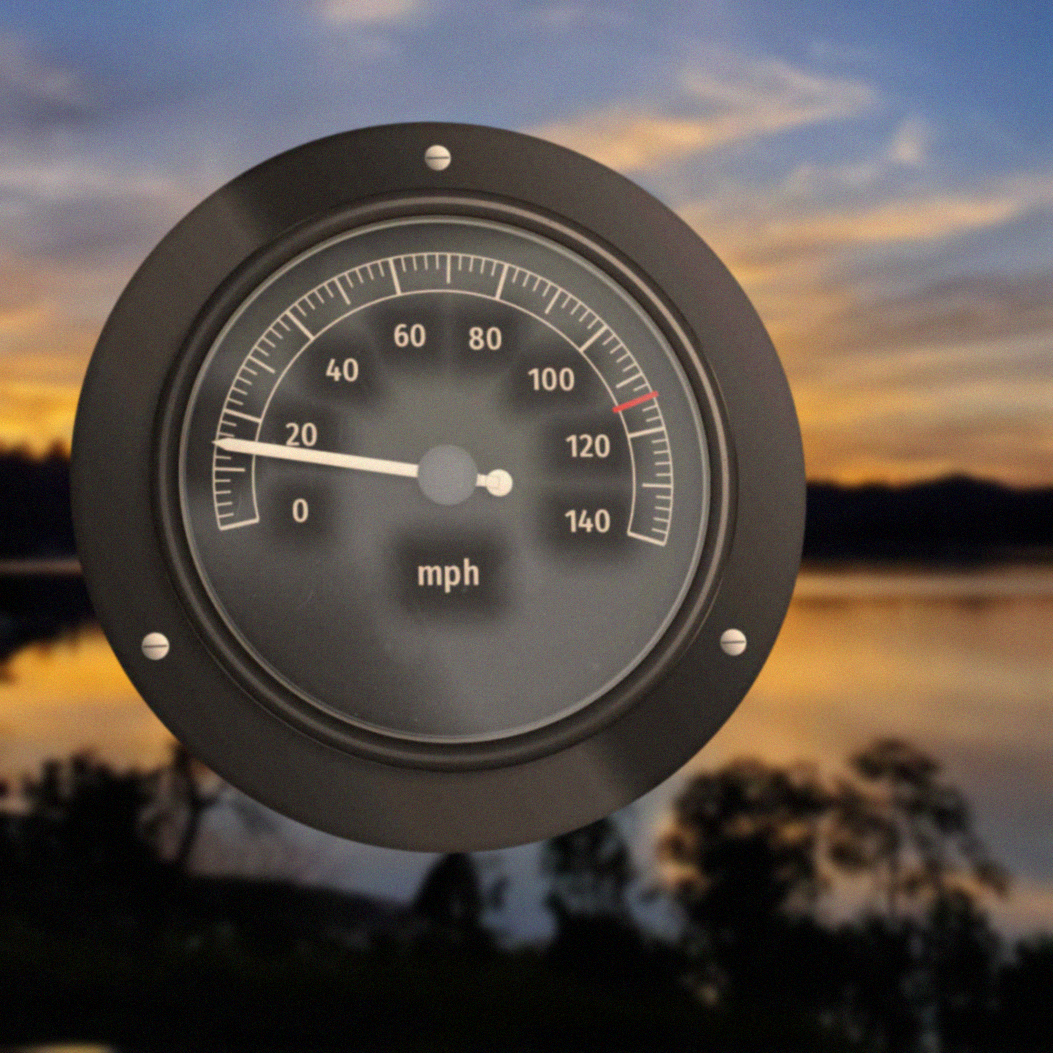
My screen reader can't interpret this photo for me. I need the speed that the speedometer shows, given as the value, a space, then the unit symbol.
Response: 14 mph
